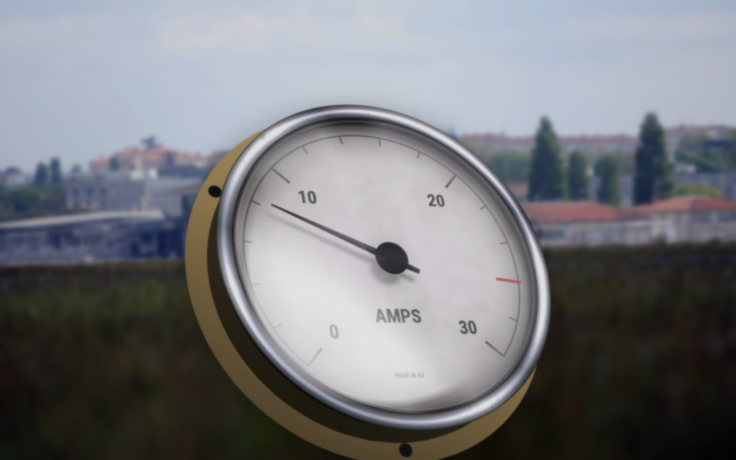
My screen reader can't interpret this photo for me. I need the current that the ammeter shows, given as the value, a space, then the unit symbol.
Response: 8 A
